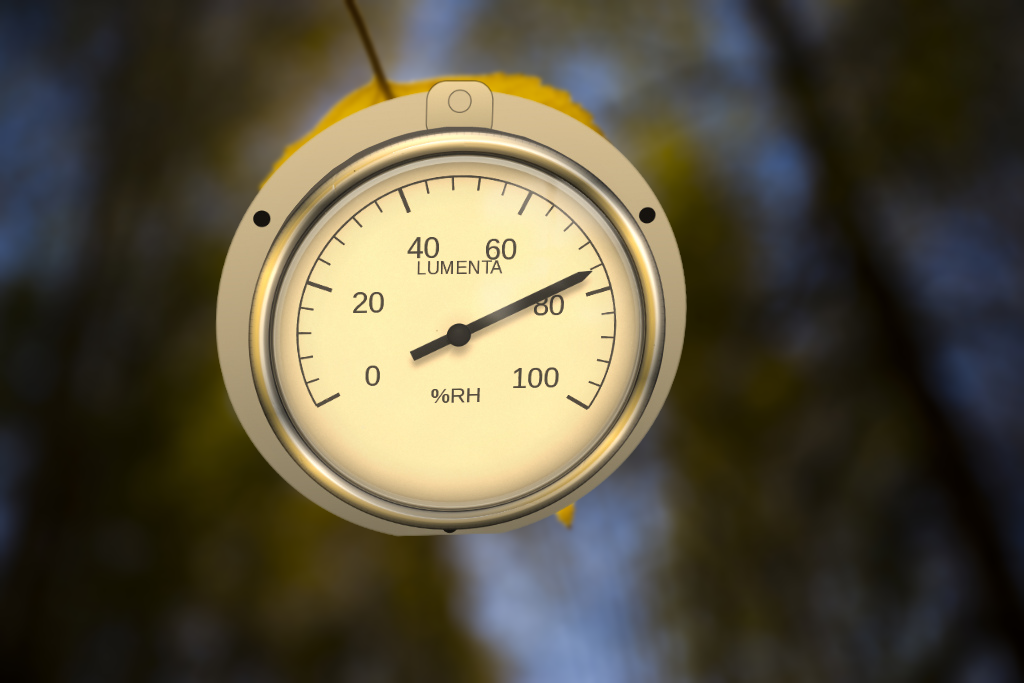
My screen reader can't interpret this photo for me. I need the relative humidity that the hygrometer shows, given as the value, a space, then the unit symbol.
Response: 76 %
